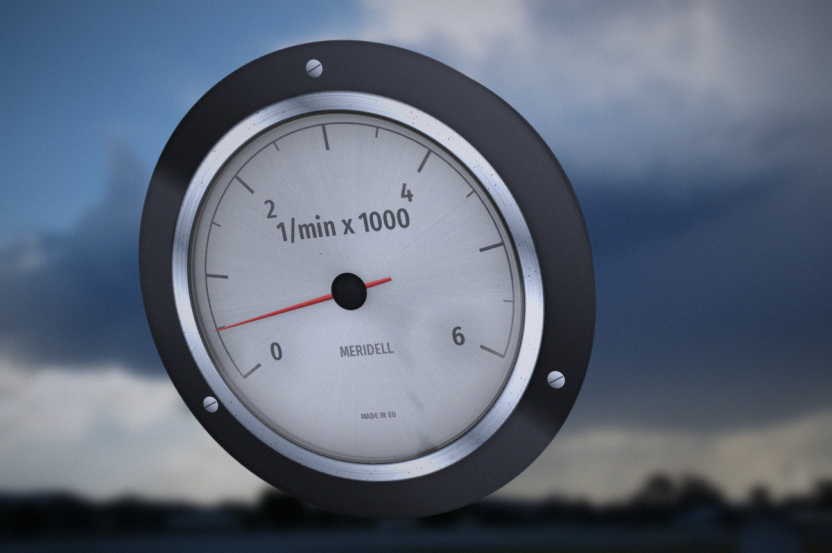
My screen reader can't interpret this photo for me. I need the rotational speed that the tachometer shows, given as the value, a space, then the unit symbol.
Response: 500 rpm
